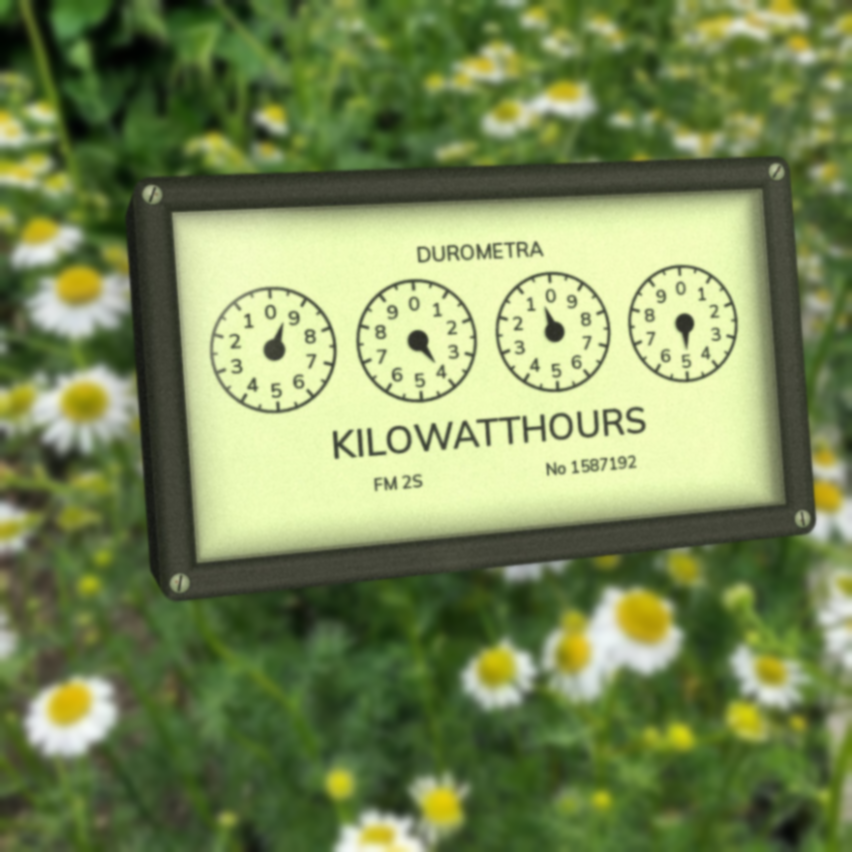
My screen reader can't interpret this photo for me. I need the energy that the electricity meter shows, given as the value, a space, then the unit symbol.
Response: 9405 kWh
